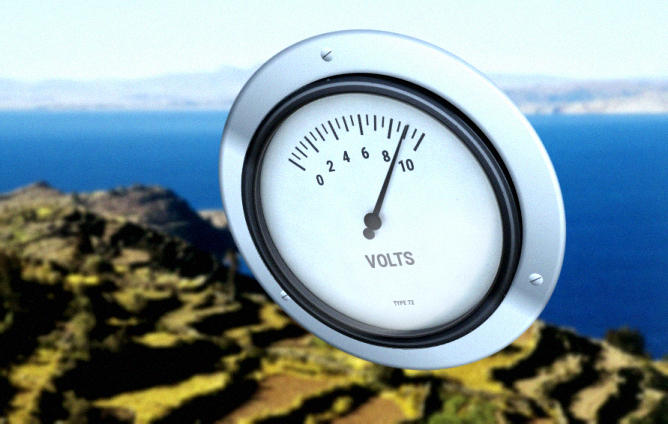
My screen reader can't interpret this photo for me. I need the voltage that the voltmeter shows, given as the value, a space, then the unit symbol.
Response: 9 V
